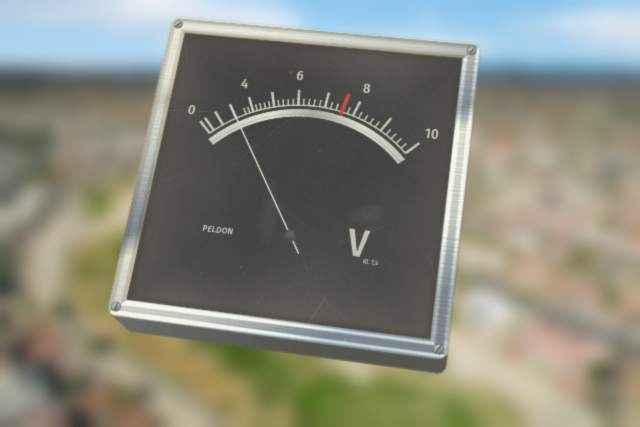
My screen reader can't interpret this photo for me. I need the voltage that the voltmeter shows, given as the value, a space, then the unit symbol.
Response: 3 V
